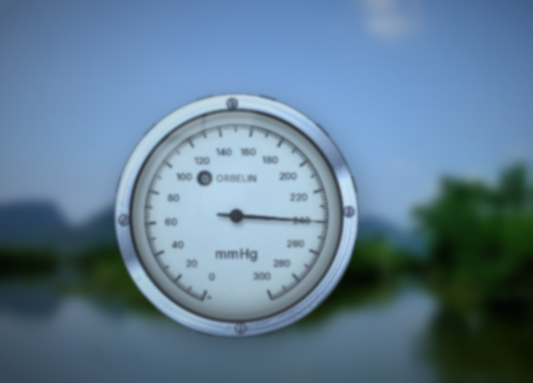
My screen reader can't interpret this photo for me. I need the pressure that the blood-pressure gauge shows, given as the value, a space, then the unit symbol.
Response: 240 mmHg
